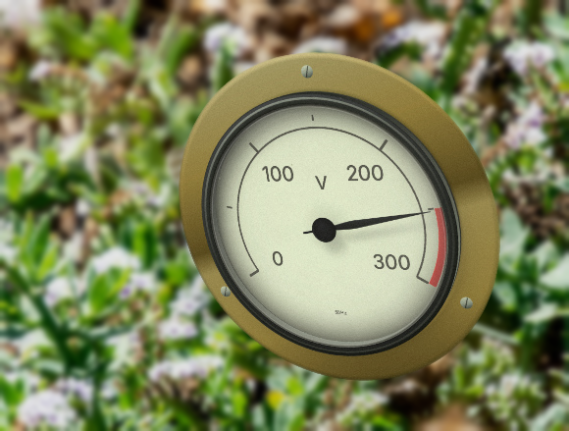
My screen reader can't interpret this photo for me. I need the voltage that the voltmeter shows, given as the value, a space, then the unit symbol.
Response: 250 V
